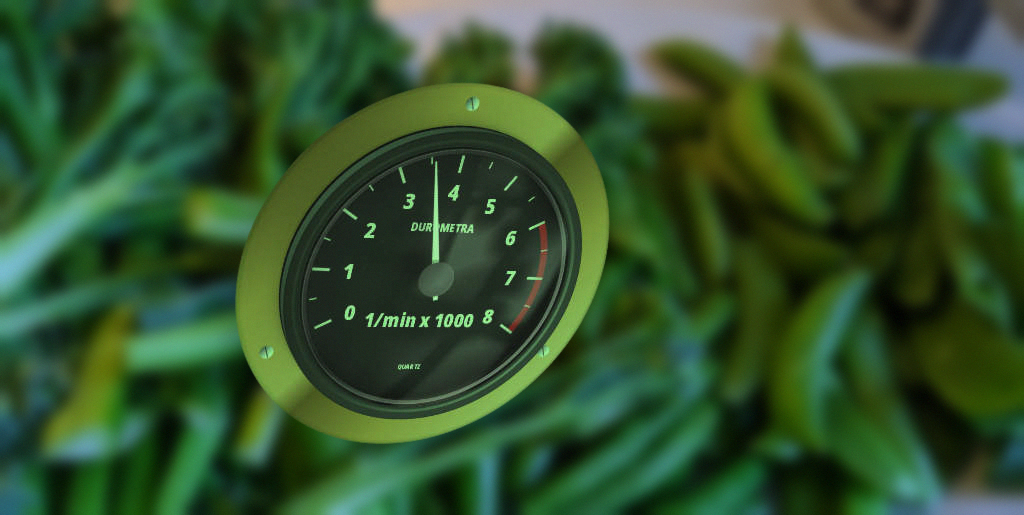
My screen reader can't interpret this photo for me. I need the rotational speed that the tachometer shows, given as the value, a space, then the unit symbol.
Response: 3500 rpm
